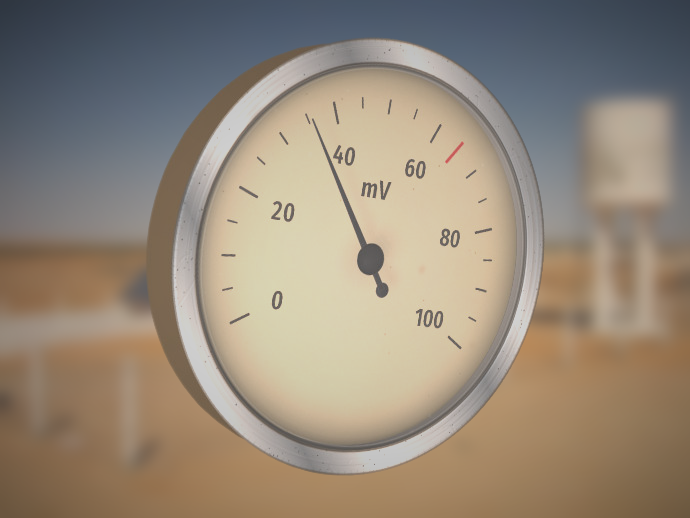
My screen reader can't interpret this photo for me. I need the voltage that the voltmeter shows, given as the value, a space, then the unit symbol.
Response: 35 mV
